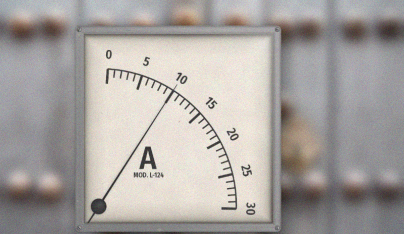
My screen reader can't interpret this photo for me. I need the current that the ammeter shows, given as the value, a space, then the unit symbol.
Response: 10 A
